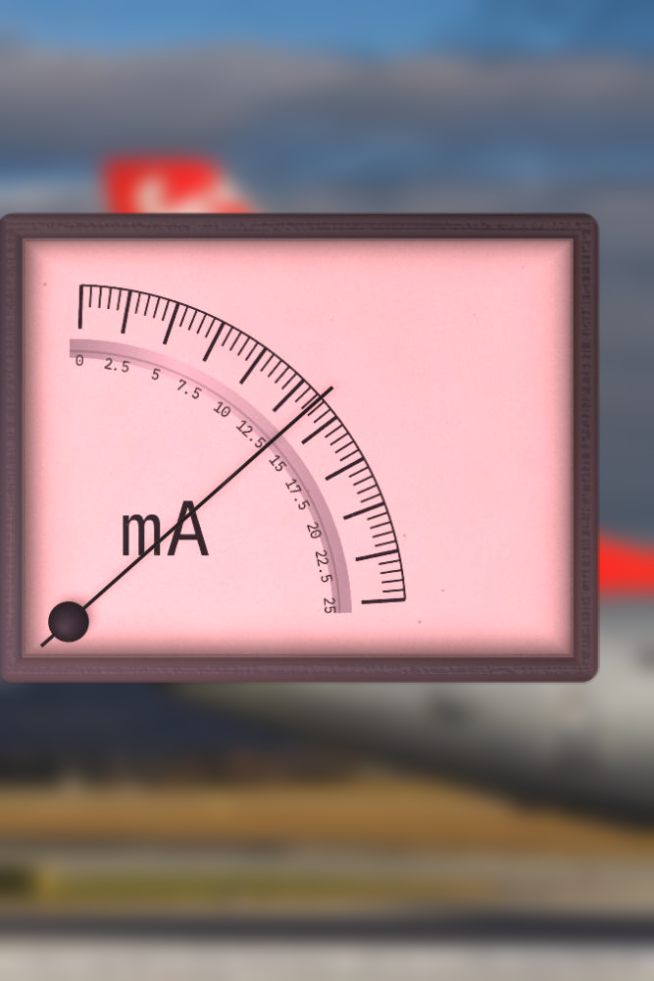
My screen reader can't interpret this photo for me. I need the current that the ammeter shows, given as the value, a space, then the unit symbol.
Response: 13.75 mA
